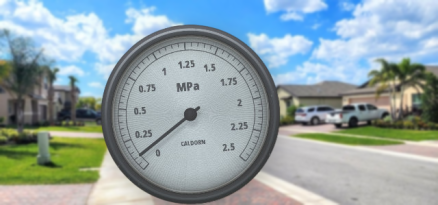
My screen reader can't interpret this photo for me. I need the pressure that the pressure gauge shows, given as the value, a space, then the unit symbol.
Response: 0.1 MPa
